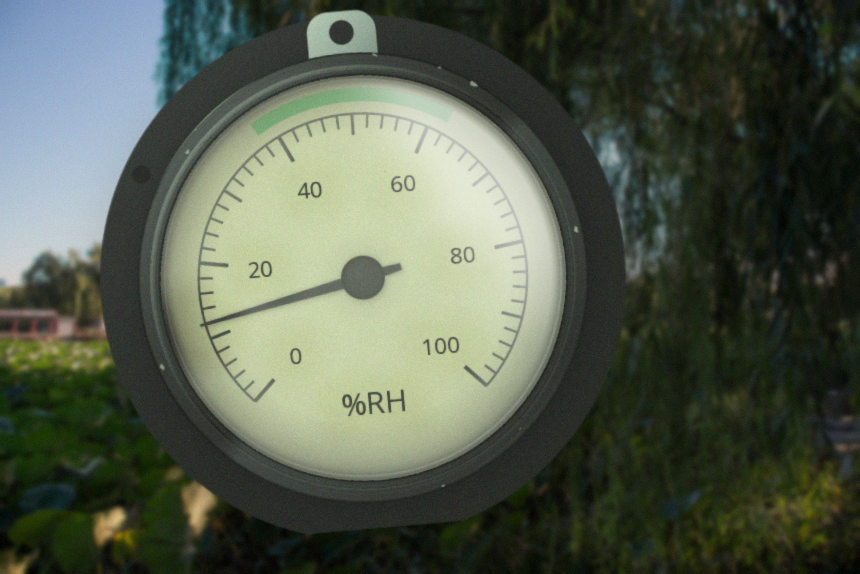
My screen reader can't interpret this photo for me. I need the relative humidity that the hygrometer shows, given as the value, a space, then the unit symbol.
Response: 12 %
